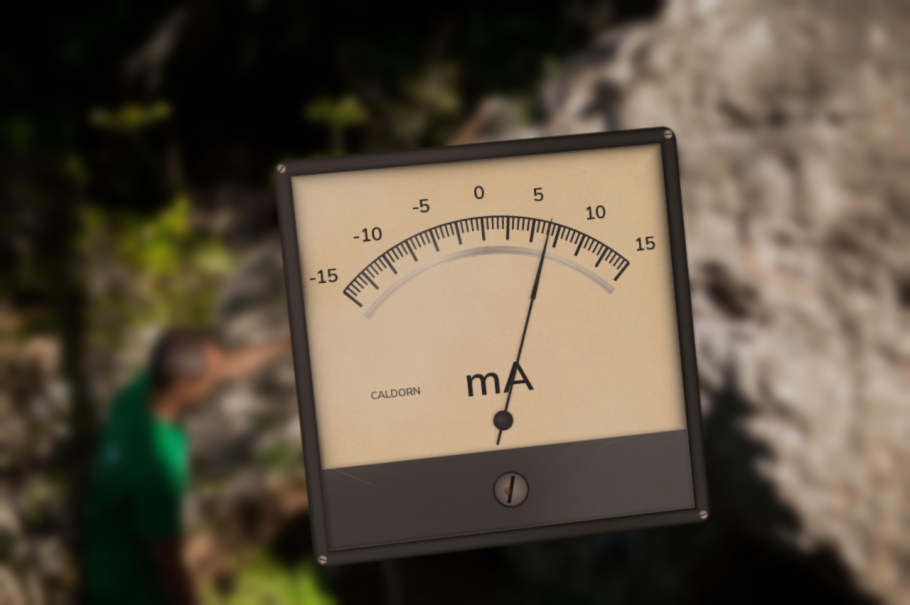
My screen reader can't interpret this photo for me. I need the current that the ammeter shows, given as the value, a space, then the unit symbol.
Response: 6.5 mA
